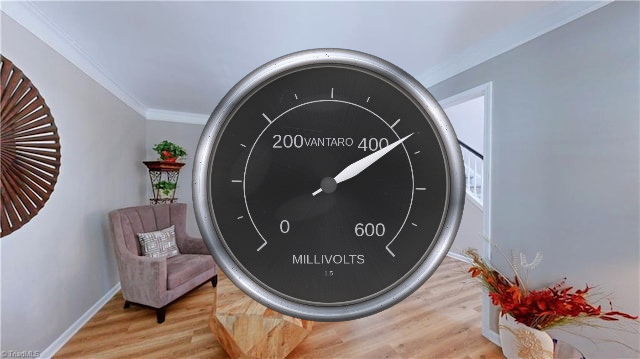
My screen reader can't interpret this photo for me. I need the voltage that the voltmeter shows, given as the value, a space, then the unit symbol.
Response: 425 mV
